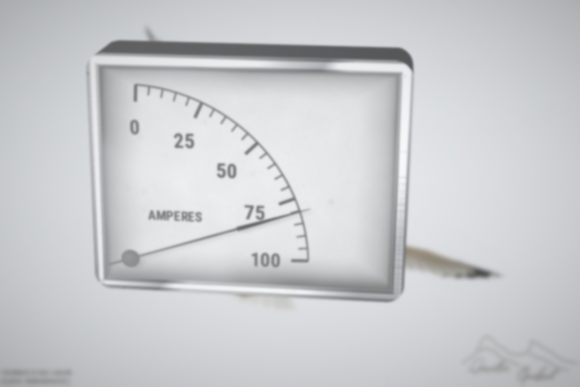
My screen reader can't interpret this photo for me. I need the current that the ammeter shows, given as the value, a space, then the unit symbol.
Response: 80 A
